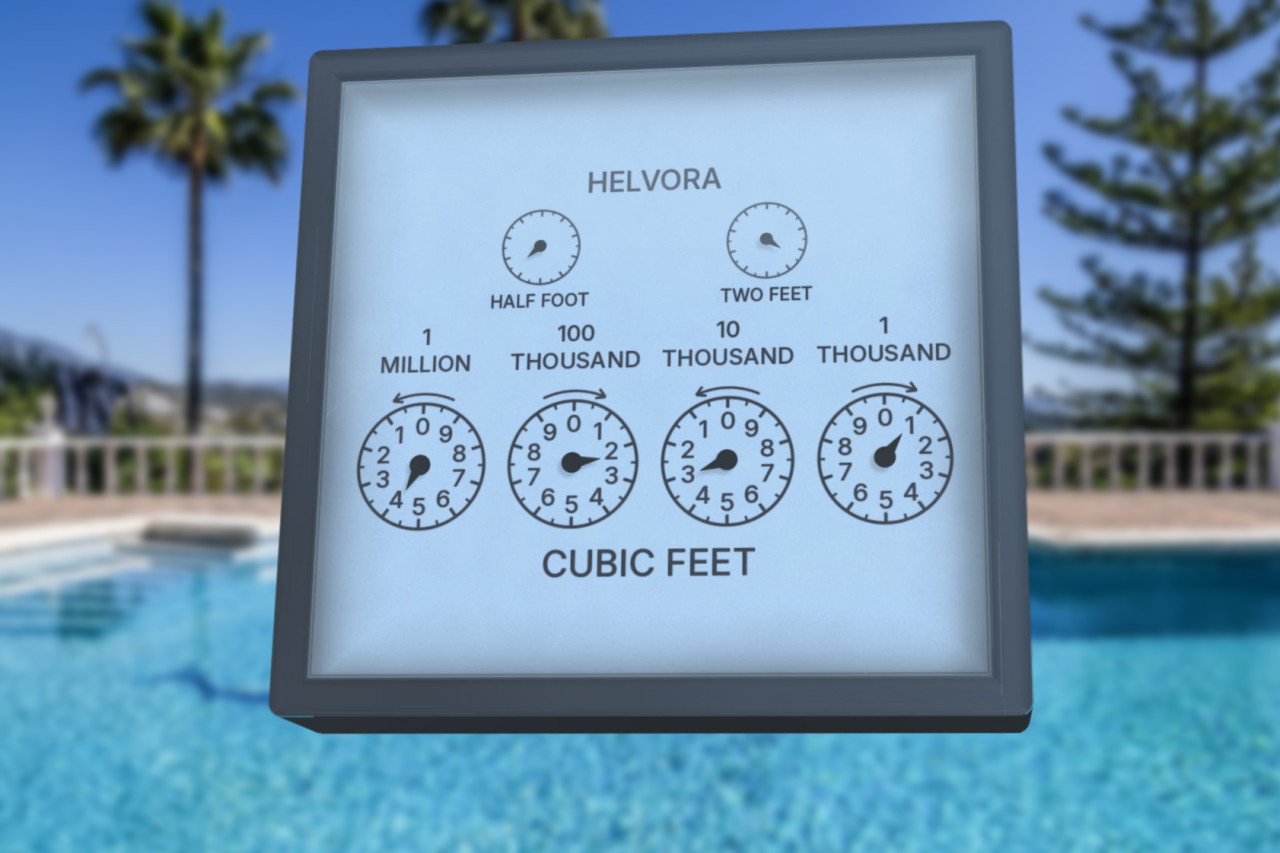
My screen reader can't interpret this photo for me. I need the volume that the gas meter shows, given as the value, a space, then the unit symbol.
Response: 423100 ft³
